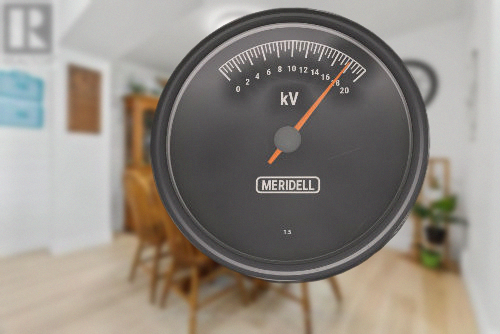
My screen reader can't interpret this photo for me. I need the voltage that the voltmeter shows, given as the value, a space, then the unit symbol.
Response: 18 kV
